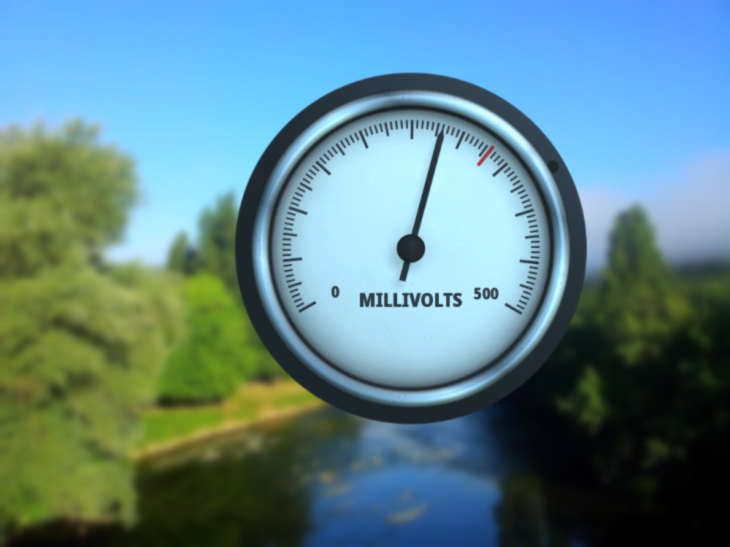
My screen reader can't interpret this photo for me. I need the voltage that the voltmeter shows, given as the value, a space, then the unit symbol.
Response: 280 mV
